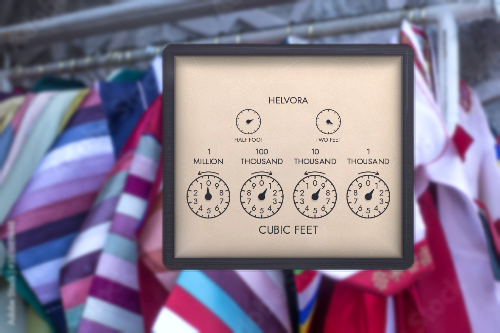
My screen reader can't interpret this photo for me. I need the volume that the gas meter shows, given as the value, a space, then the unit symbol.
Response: 9100 ft³
